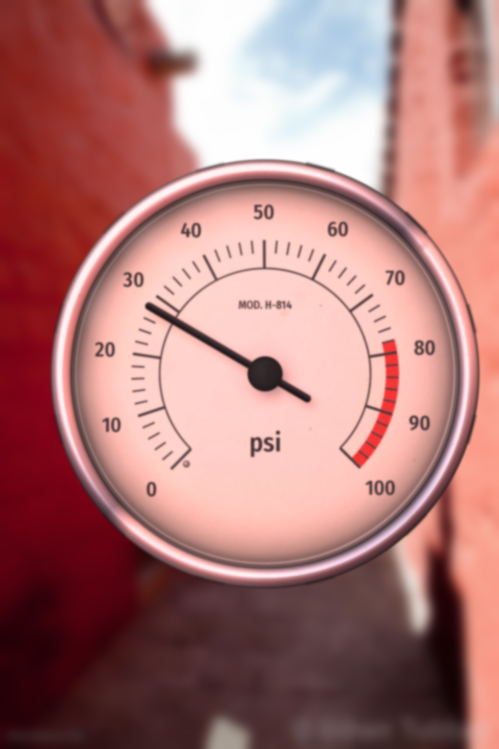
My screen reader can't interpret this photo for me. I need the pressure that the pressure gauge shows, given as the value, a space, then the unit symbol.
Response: 28 psi
